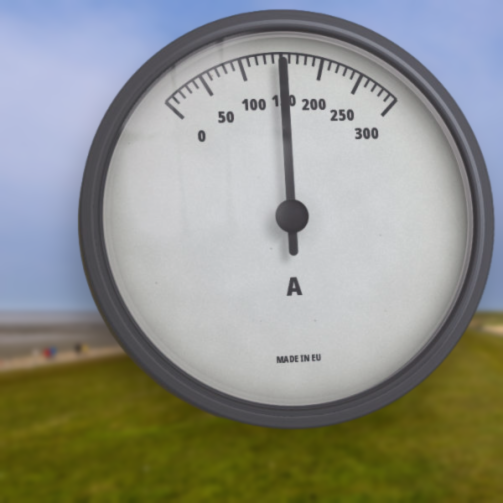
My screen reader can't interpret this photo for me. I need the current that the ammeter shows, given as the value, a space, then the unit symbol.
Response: 150 A
